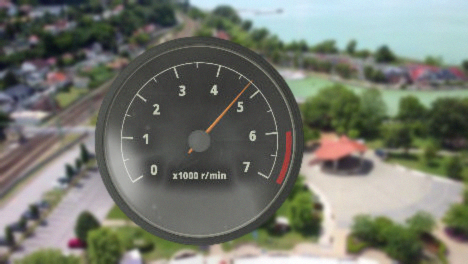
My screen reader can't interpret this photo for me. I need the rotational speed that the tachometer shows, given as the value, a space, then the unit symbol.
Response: 4750 rpm
